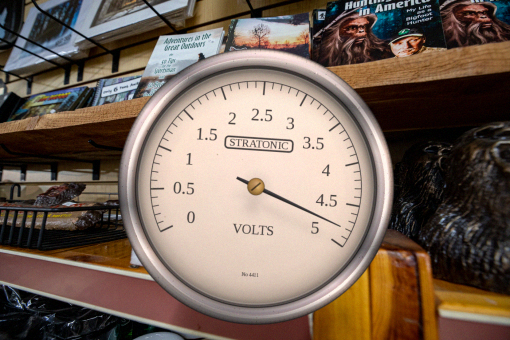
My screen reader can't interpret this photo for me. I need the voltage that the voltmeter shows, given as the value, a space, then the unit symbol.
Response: 4.8 V
